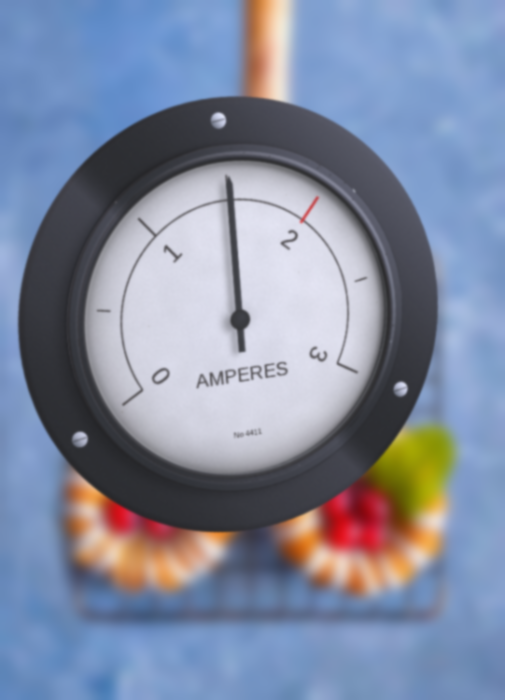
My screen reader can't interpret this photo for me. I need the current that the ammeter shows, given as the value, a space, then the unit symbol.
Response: 1.5 A
